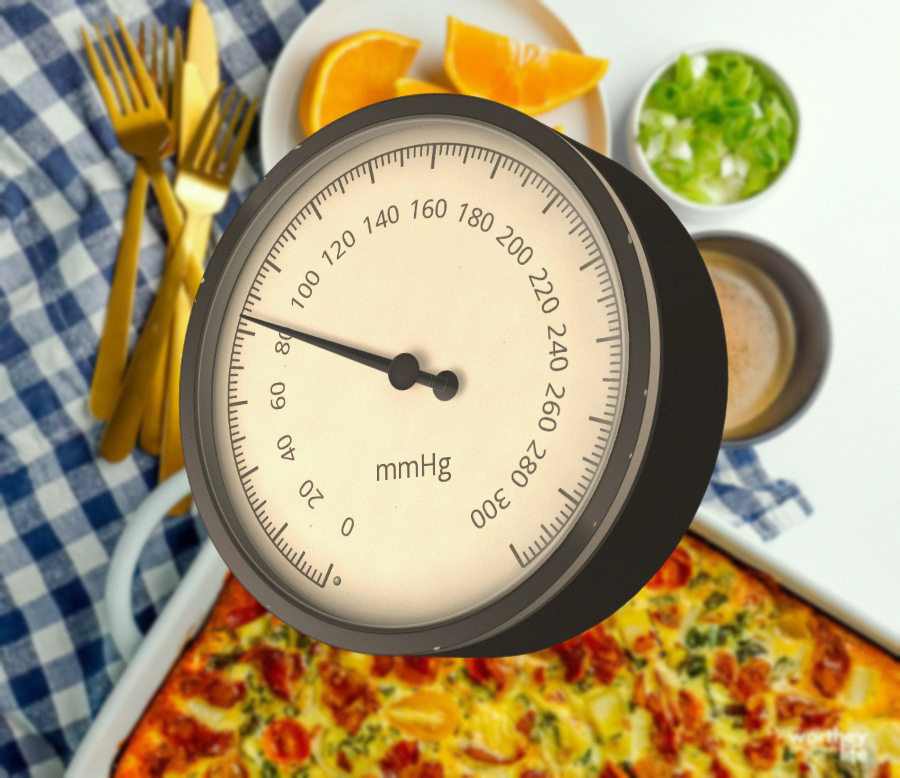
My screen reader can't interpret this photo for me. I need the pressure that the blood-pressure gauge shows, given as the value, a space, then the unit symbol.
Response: 84 mmHg
